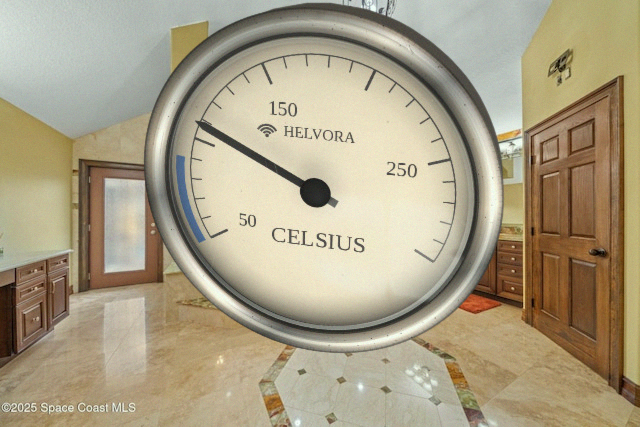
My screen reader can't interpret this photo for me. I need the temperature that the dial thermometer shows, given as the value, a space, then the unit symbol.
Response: 110 °C
